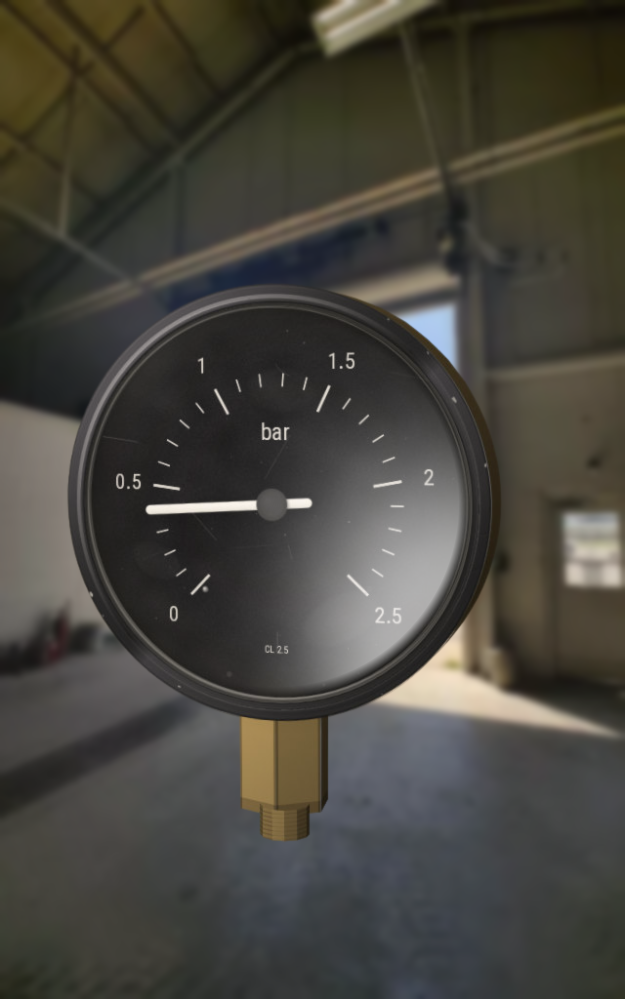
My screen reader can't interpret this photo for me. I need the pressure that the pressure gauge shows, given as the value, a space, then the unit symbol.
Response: 0.4 bar
